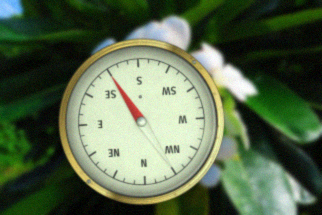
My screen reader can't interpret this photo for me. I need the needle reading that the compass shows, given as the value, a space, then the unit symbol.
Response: 150 °
